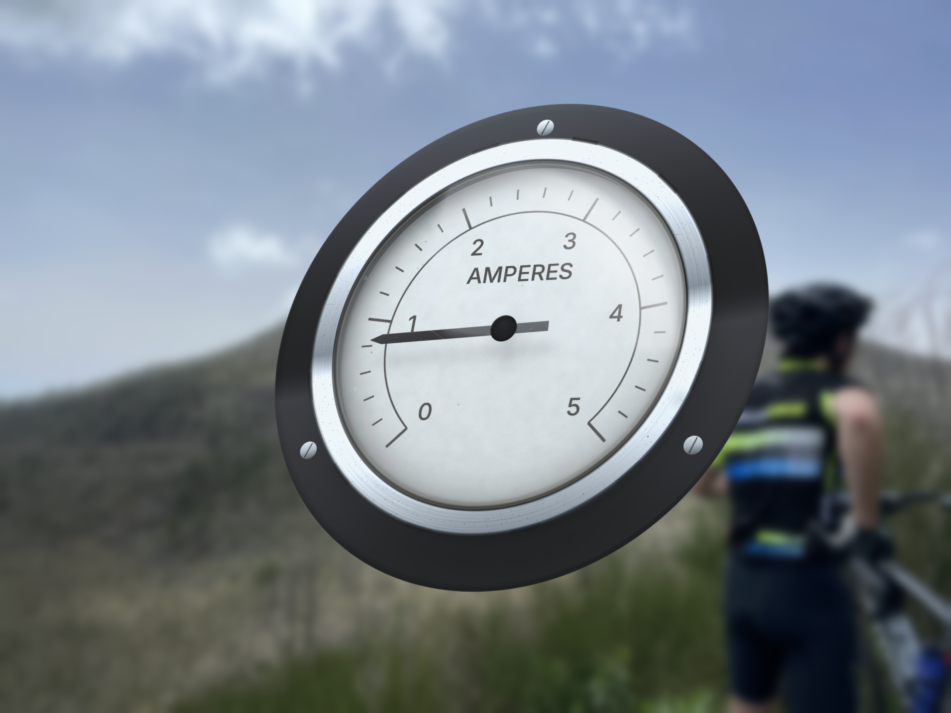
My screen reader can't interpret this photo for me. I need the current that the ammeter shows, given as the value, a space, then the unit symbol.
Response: 0.8 A
